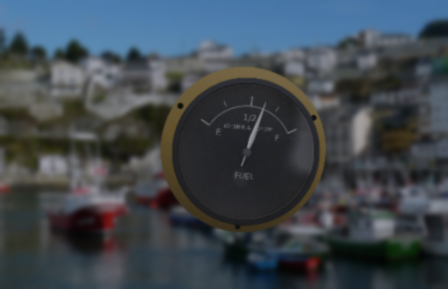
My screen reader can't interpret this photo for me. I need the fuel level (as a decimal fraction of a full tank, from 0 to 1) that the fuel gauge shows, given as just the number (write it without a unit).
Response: 0.625
